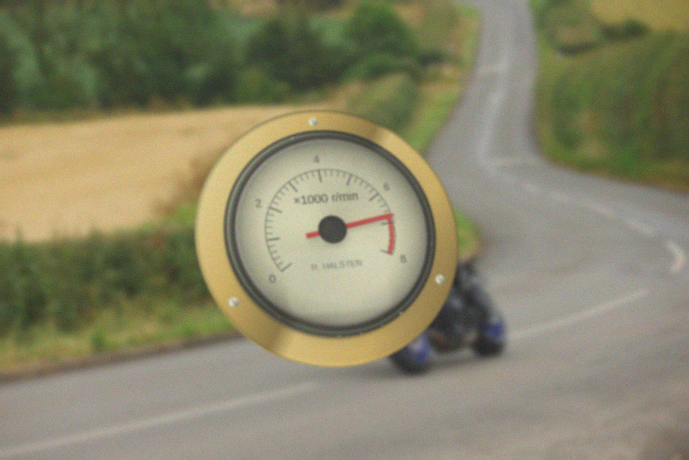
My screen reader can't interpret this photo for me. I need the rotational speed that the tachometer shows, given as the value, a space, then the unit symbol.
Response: 6800 rpm
